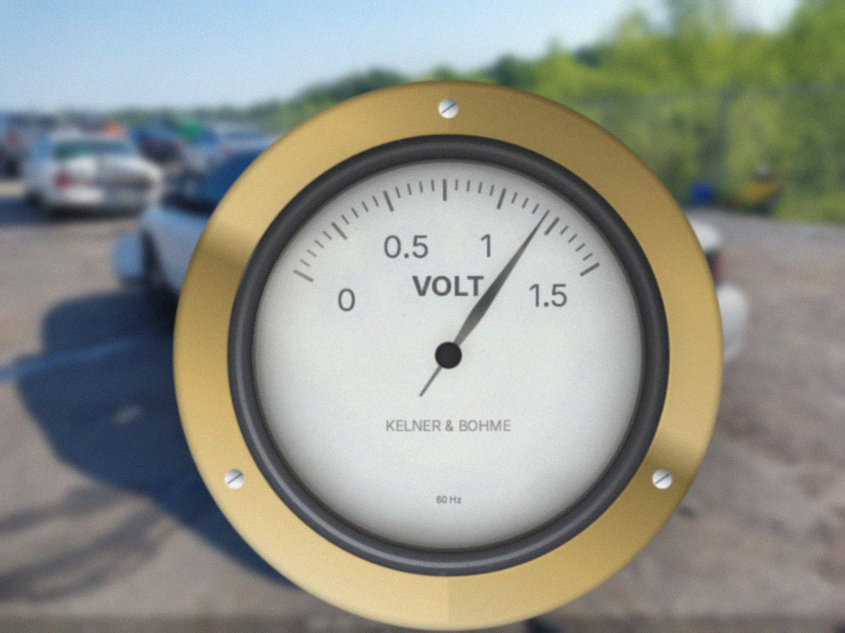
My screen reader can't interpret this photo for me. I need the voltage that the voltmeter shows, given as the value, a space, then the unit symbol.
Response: 1.2 V
